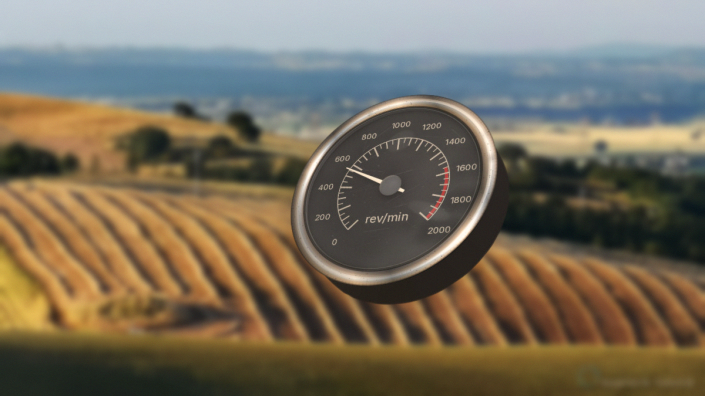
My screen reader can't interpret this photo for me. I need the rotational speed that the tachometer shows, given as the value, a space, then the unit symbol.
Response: 550 rpm
